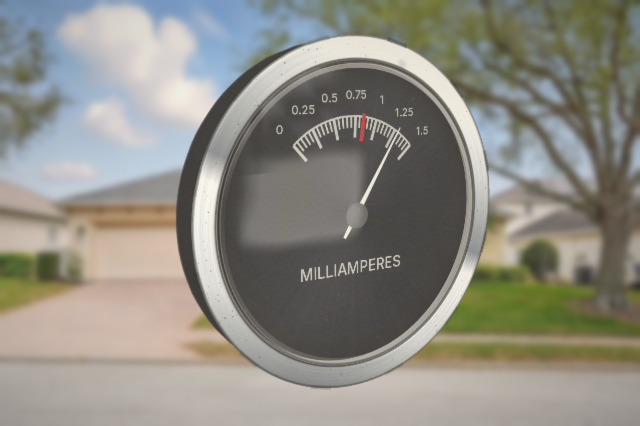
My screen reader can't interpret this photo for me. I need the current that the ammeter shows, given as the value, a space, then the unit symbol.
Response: 1.25 mA
